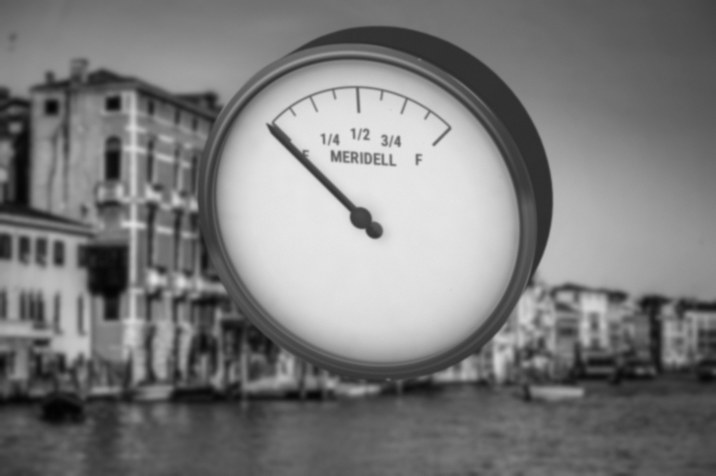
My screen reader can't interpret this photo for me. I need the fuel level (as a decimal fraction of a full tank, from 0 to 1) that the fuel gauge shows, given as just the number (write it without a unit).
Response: 0
